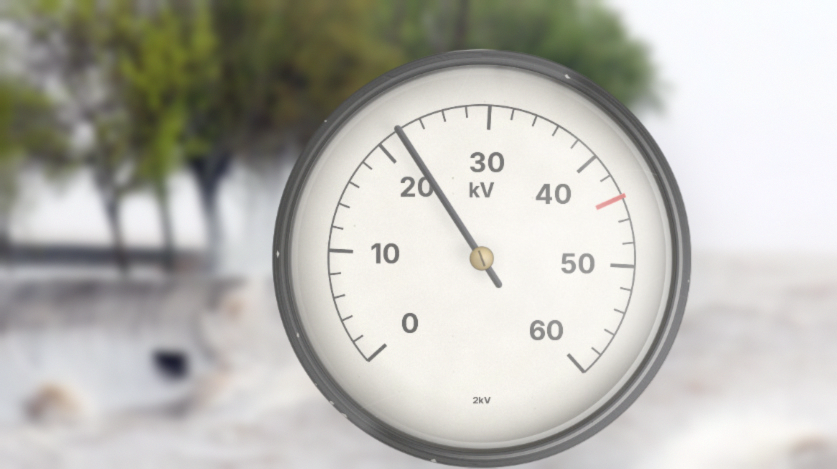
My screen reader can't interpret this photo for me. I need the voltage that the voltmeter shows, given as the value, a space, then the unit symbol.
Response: 22 kV
